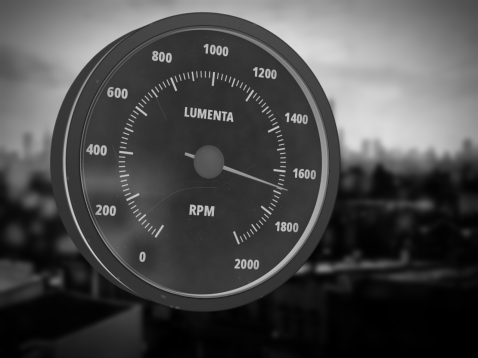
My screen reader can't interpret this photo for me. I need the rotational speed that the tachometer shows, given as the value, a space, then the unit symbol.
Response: 1680 rpm
